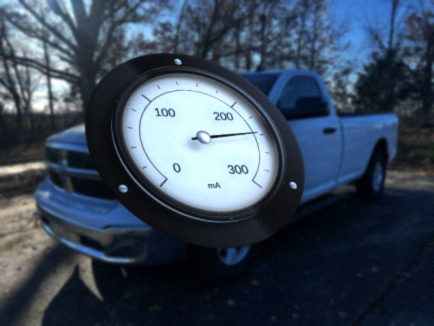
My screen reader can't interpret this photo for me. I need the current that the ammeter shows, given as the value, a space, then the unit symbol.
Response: 240 mA
